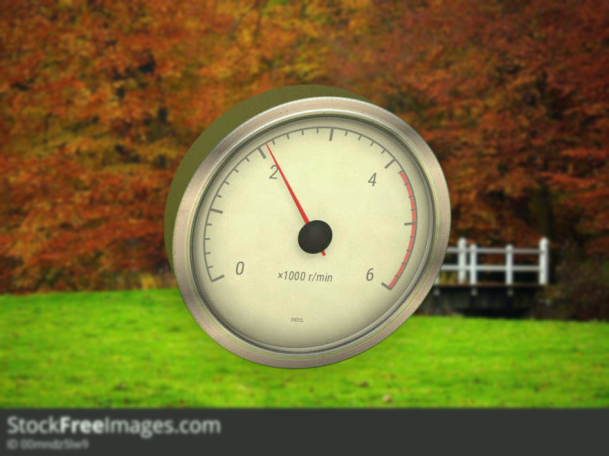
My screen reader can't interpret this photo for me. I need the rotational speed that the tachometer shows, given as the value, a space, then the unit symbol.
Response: 2100 rpm
